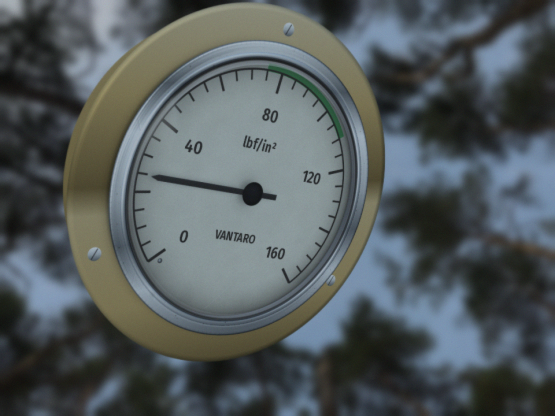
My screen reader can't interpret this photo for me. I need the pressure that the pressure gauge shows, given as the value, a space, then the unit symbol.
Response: 25 psi
